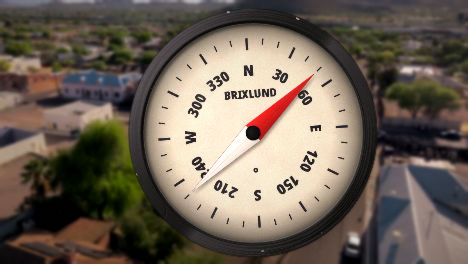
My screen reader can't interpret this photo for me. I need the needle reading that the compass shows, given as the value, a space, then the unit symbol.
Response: 50 °
